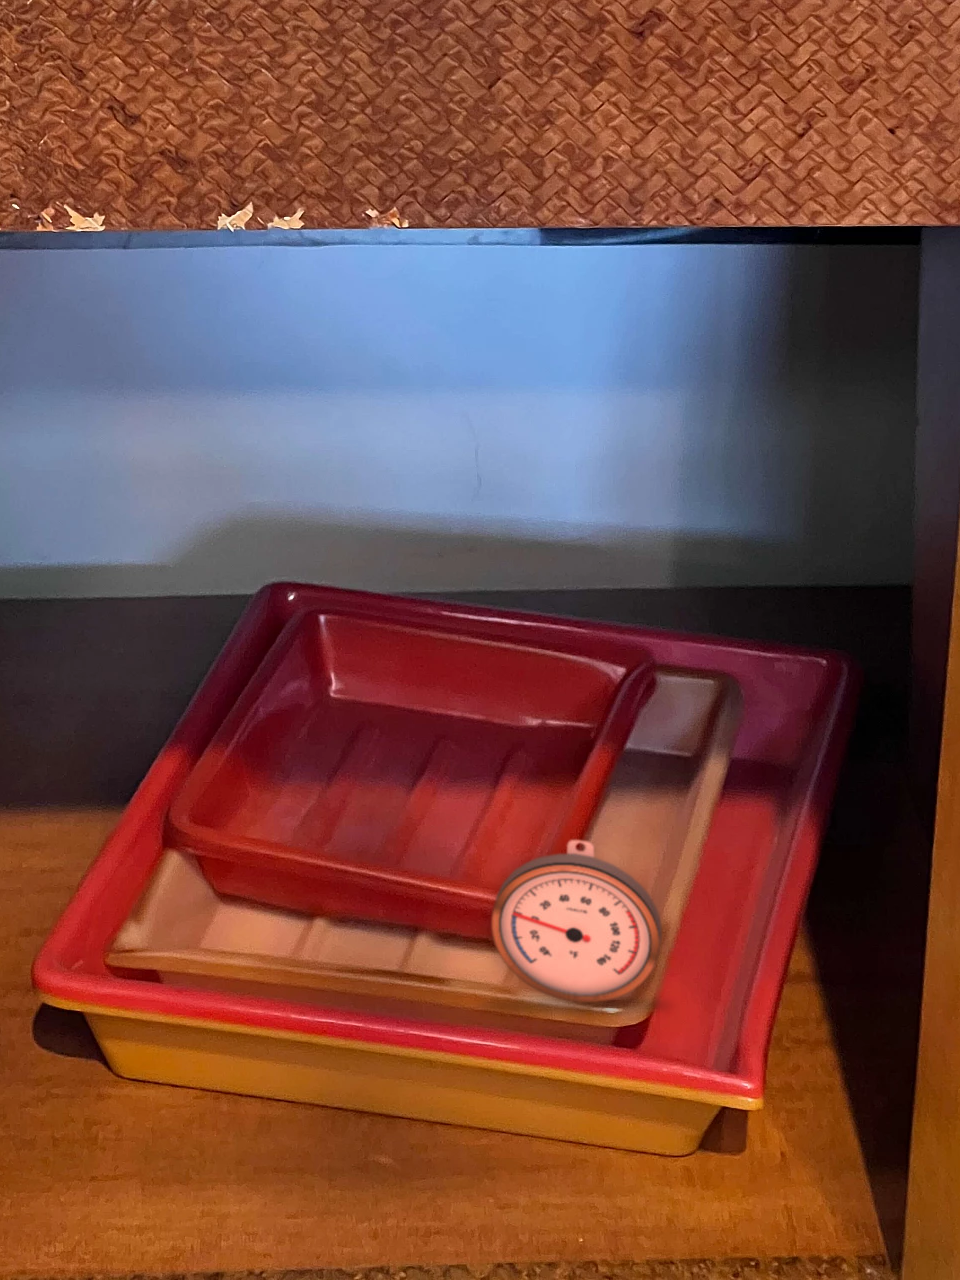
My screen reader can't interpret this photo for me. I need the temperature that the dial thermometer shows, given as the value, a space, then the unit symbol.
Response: 0 °F
